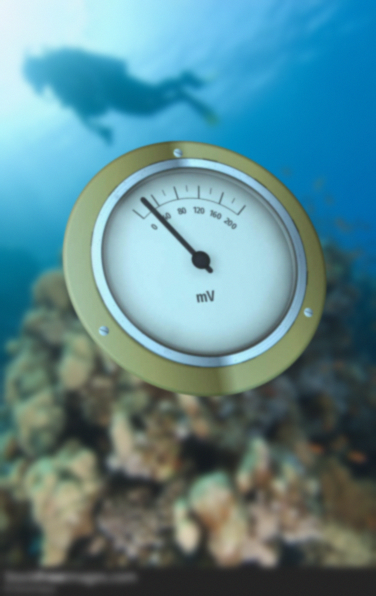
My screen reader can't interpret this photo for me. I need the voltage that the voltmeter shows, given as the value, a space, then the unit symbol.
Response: 20 mV
